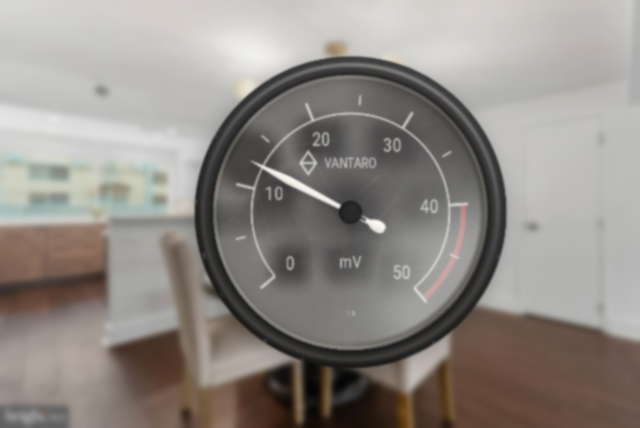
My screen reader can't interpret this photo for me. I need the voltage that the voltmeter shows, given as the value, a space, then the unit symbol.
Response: 12.5 mV
